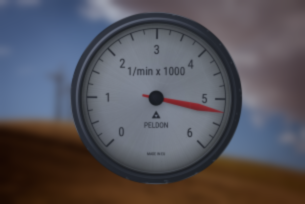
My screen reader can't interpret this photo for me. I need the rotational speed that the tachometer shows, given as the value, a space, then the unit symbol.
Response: 5250 rpm
